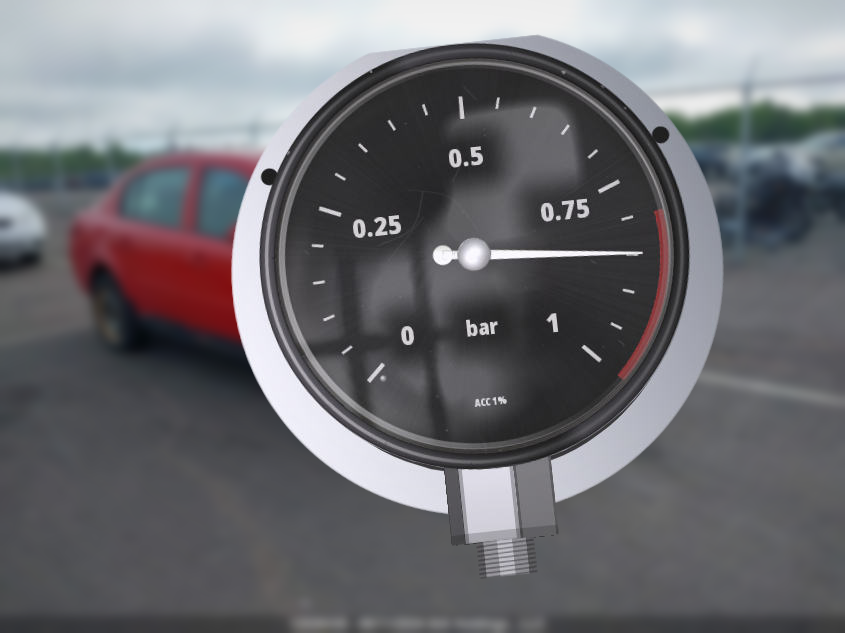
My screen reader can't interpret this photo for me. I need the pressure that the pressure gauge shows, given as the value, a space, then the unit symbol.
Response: 0.85 bar
